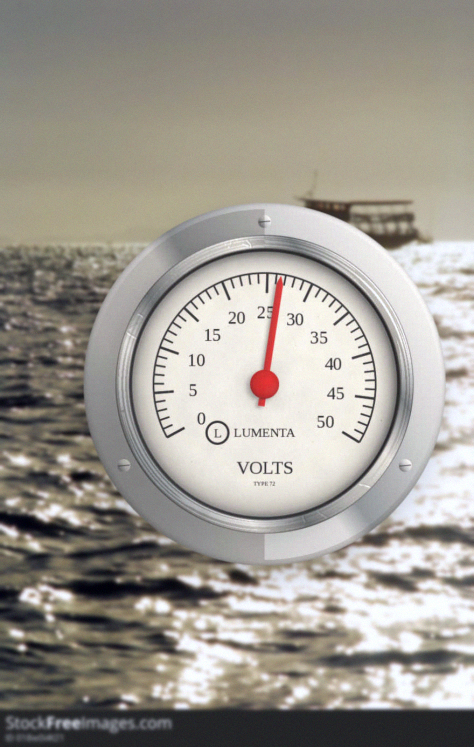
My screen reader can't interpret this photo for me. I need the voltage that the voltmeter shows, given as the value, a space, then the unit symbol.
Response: 26.5 V
